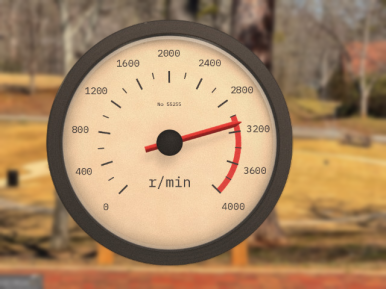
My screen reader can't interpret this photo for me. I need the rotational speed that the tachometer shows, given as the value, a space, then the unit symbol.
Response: 3100 rpm
